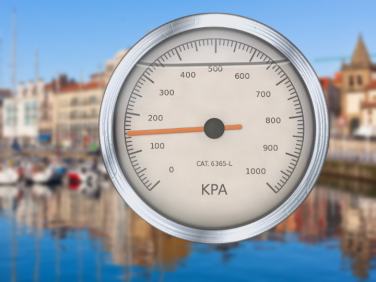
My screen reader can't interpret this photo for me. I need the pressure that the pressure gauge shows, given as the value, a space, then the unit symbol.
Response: 150 kPa
